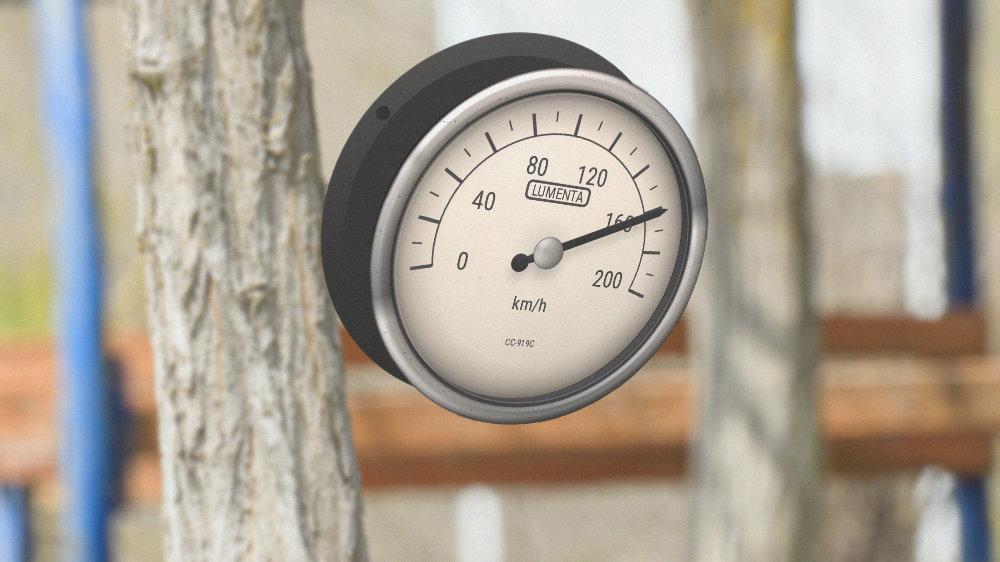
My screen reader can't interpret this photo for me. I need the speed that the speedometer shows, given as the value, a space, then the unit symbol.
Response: 160 km/h
